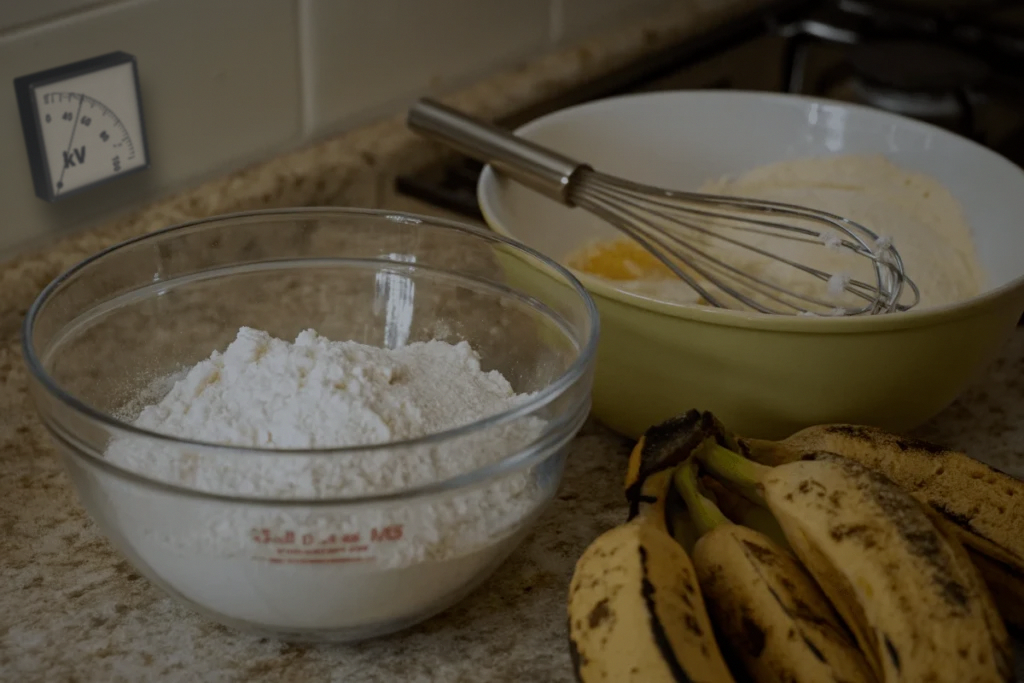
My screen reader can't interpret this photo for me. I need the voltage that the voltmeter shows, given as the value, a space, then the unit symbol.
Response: 50 kV
